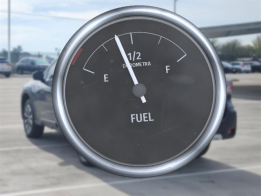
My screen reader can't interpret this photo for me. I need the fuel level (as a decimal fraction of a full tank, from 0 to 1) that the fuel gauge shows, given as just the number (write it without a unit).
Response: 0.375
